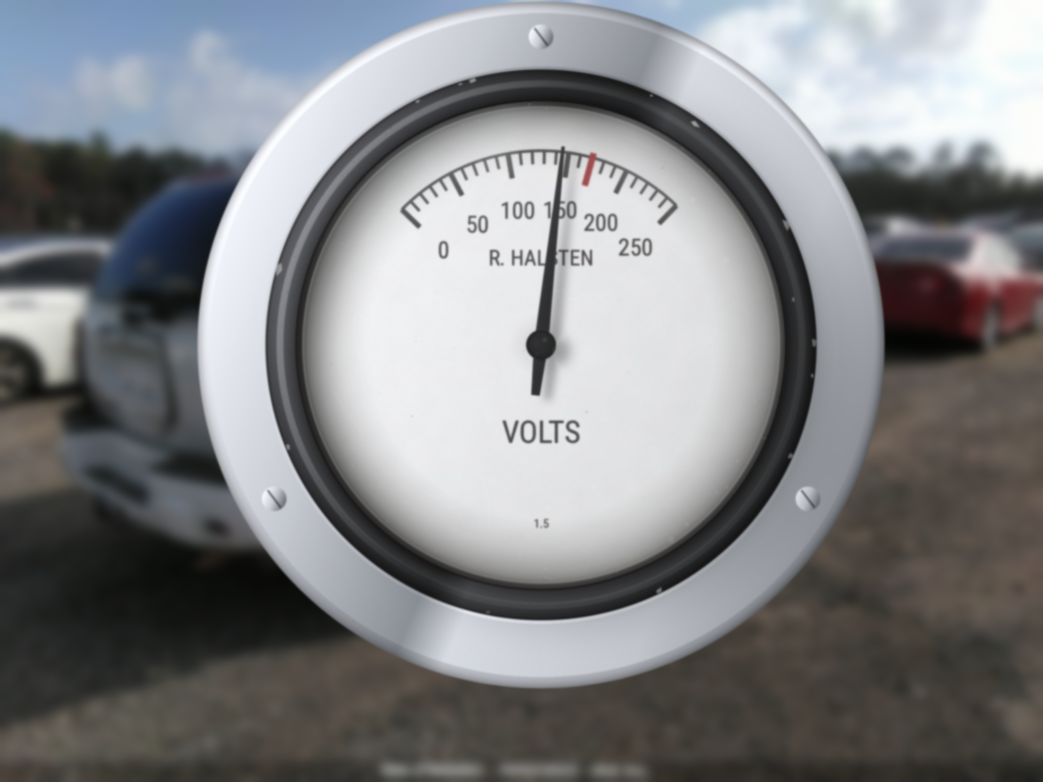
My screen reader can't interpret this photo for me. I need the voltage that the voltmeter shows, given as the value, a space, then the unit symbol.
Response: 145 V
